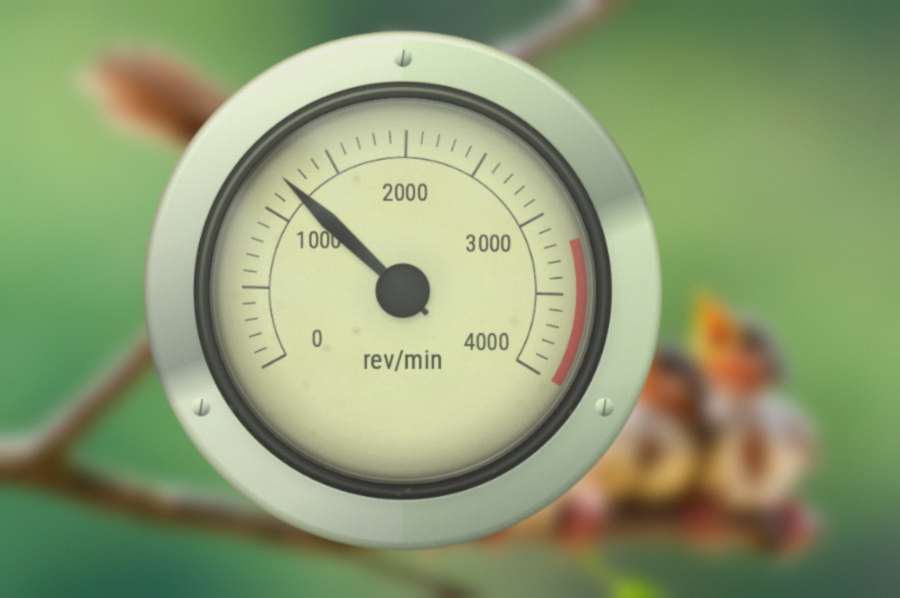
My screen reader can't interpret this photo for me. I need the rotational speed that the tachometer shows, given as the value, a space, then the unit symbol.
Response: 1200 rpm
